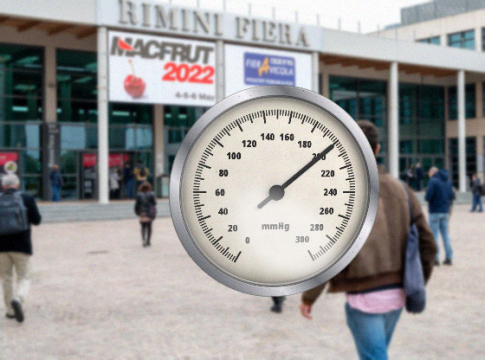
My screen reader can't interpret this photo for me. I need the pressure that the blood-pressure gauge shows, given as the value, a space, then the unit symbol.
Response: 200 mmHg
